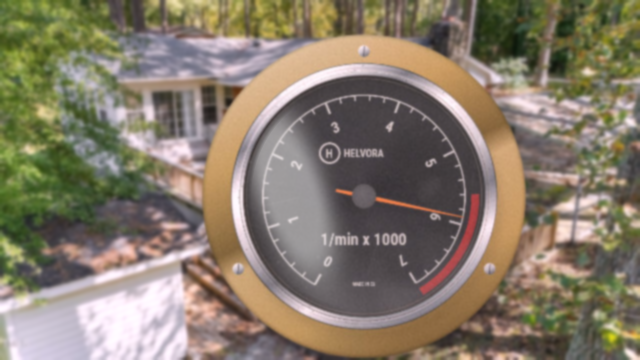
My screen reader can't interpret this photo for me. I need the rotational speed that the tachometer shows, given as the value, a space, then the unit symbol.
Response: 5900 rpm
